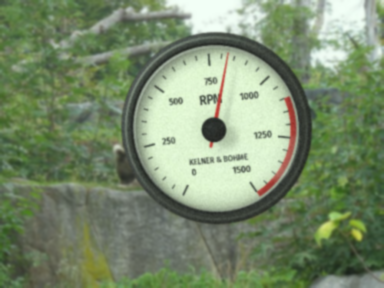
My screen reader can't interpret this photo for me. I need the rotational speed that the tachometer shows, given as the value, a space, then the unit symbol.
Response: 825 rpm
